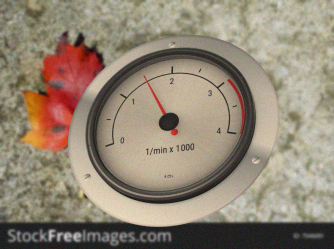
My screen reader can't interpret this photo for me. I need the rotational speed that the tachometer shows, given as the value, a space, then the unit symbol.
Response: 1500 rpm
